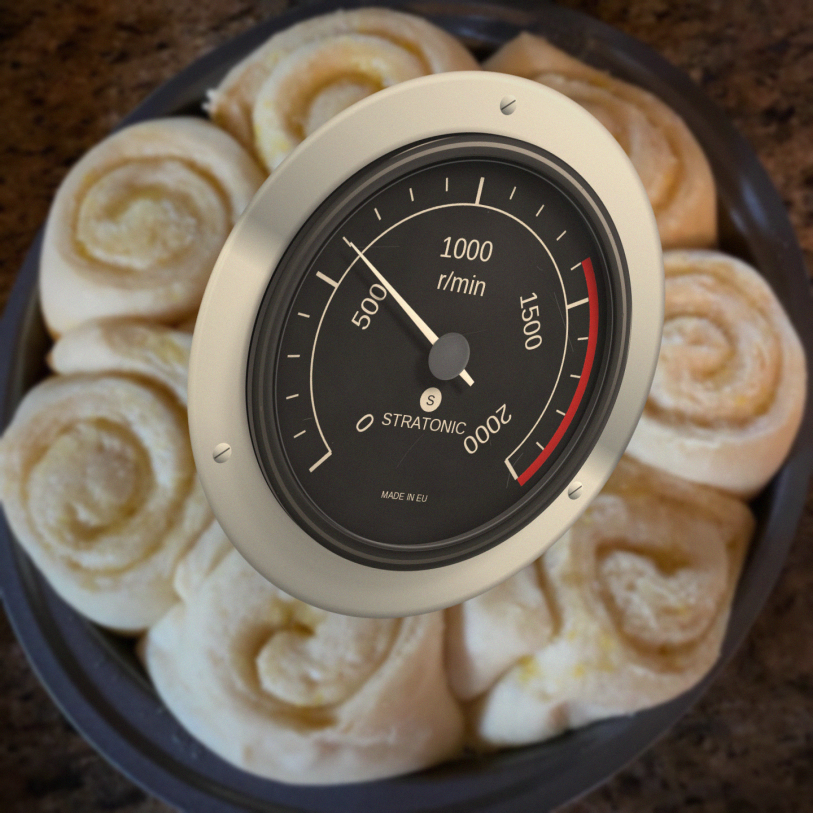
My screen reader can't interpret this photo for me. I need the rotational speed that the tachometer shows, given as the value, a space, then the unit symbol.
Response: 600 rpm
